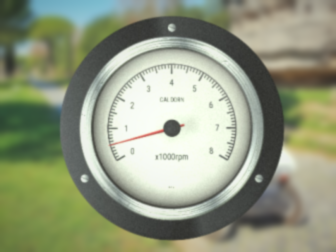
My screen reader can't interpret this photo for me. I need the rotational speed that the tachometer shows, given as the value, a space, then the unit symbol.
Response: 500 rpm
